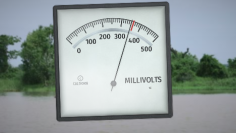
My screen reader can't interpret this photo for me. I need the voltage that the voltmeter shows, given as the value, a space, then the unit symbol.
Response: 350 mV
